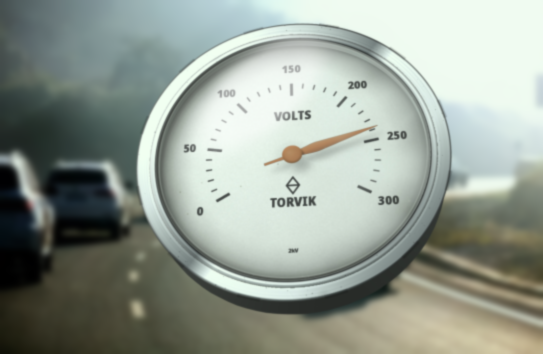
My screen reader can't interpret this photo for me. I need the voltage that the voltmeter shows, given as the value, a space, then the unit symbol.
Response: 240 V
